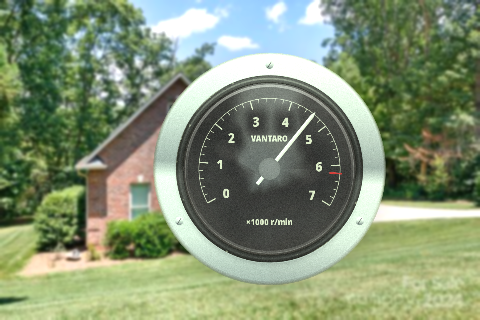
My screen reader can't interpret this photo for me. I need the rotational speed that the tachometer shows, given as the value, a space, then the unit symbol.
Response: 4600 rpm
